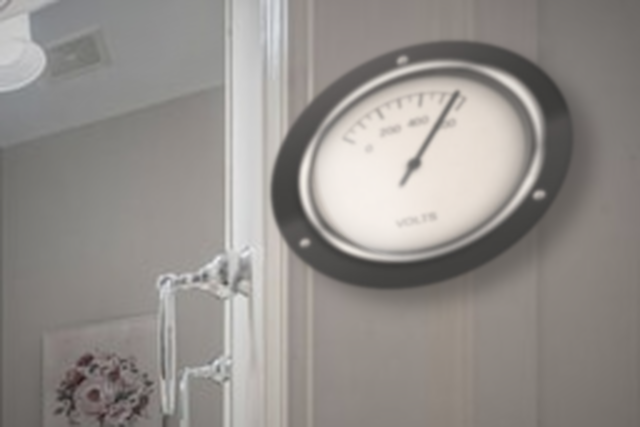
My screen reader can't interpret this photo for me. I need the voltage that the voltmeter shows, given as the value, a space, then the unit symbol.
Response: 550 V
